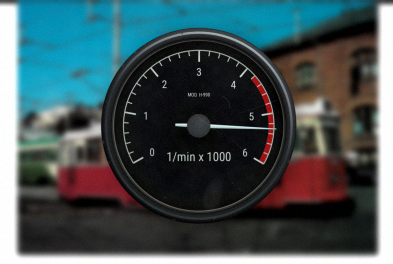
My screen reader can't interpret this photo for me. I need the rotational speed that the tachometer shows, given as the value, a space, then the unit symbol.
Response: 5300 rpm
